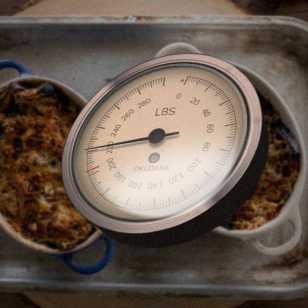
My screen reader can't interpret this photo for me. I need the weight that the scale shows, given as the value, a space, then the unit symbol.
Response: 220 lb
